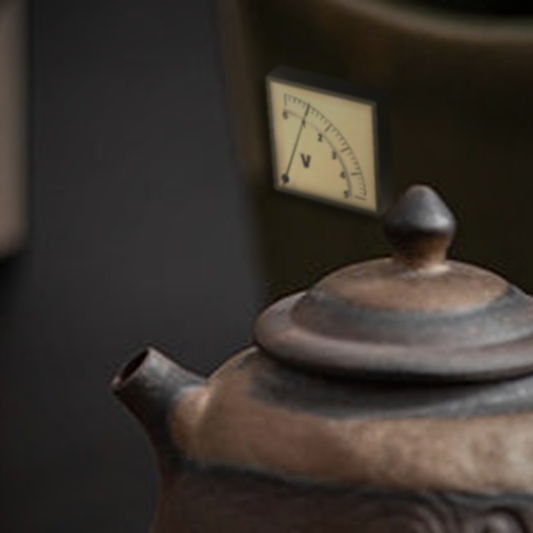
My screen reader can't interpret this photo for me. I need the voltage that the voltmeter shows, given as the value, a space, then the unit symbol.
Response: 1 V
